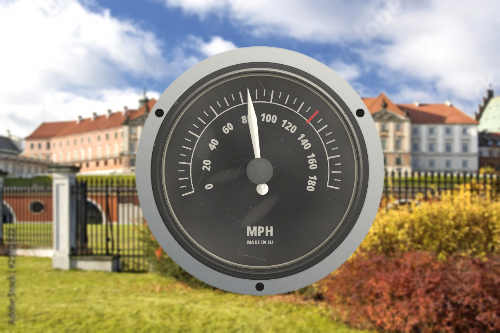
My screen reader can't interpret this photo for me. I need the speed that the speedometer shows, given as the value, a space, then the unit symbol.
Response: 85 mph
